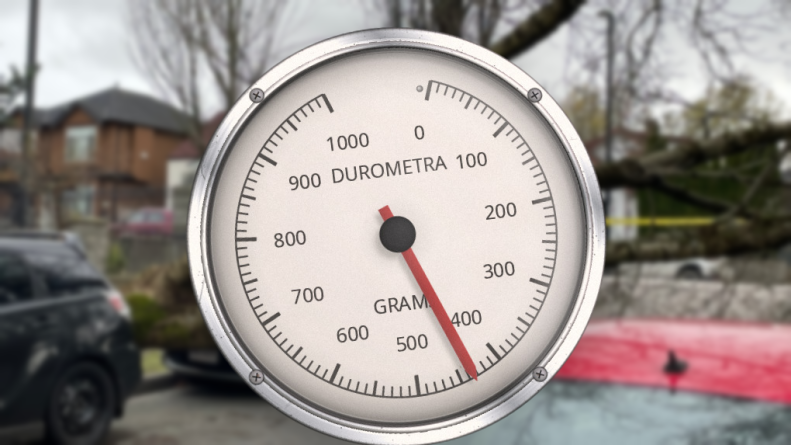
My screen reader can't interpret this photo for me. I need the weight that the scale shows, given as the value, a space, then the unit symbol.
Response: 435 g
